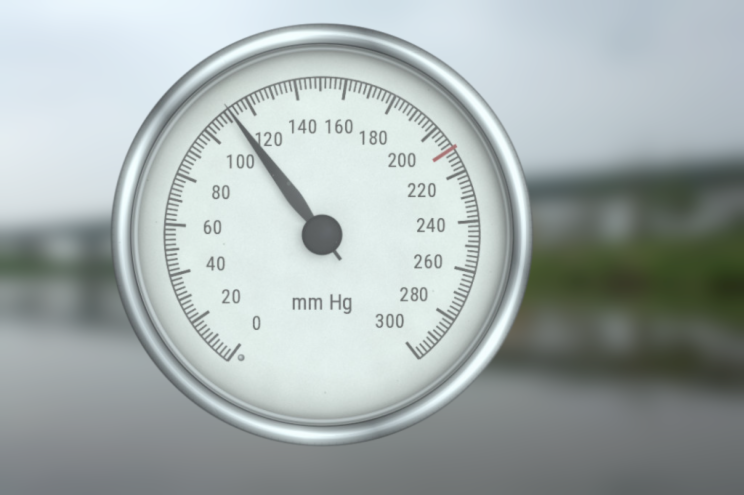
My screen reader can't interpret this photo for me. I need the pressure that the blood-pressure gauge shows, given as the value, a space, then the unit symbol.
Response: 112 mmHg
